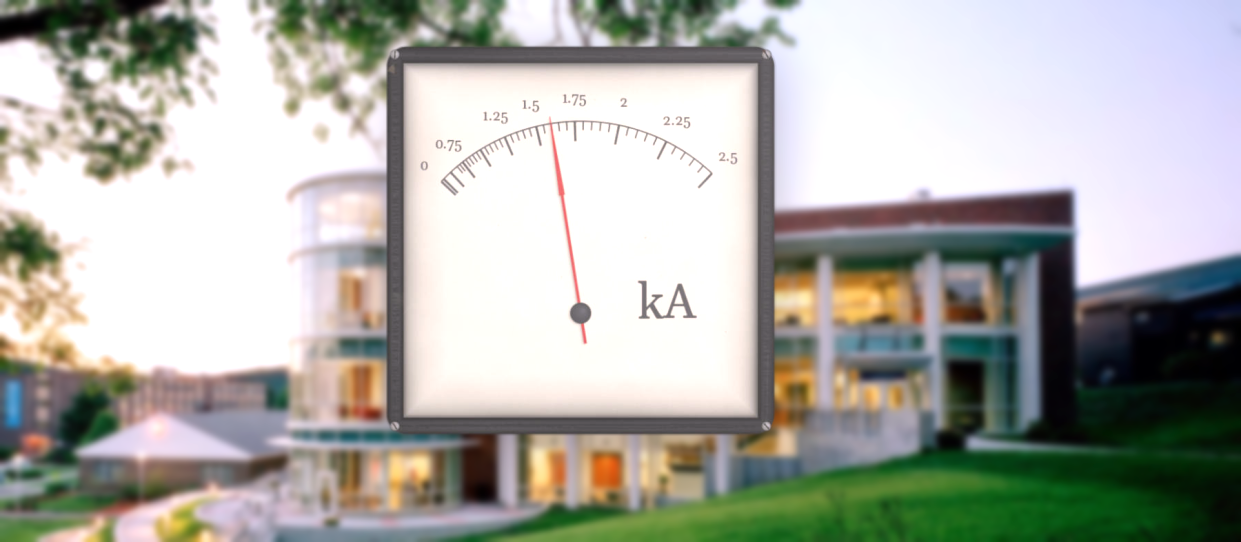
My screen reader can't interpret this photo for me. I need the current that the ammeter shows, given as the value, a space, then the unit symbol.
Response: 1.6 kA
